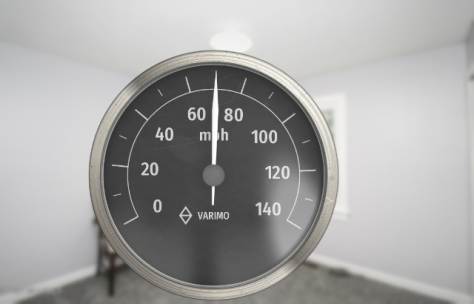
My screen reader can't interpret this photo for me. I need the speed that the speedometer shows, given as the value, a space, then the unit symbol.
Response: 70 mph
